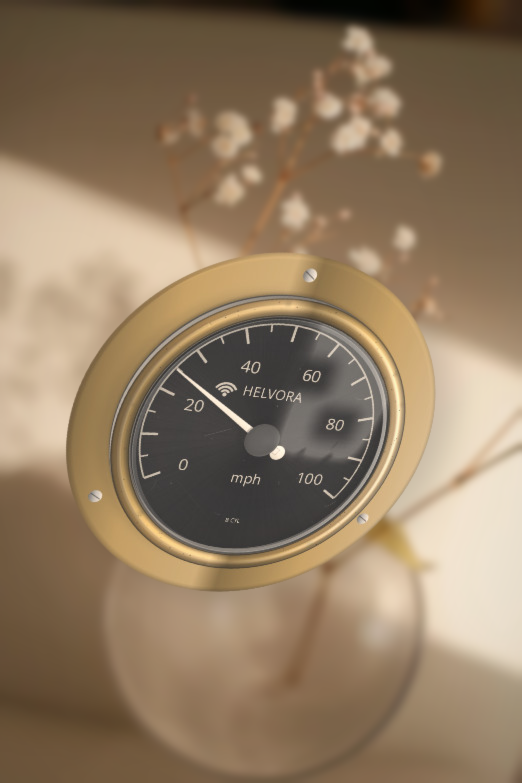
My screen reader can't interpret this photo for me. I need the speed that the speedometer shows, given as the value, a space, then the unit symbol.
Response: 25 mph
